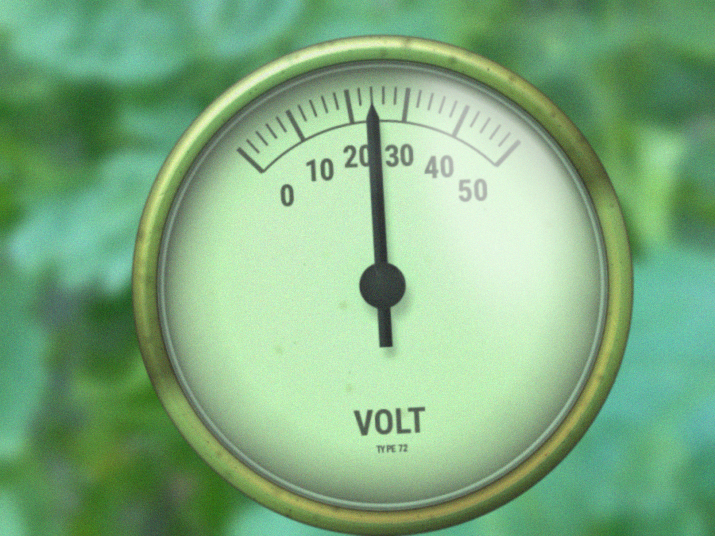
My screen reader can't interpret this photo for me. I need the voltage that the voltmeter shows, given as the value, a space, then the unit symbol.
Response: 24 V
